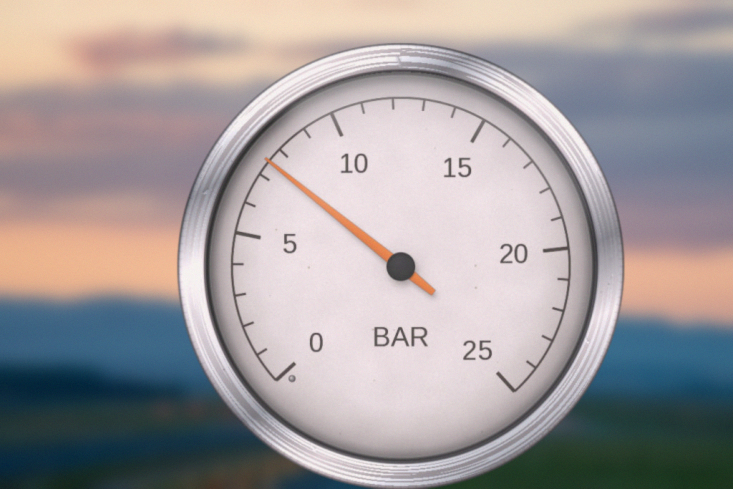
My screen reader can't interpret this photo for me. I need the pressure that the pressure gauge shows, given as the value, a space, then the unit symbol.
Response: 7.5 bar
